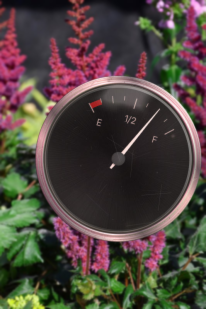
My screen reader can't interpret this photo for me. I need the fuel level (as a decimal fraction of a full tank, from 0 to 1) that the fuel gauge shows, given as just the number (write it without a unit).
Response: 0.75
